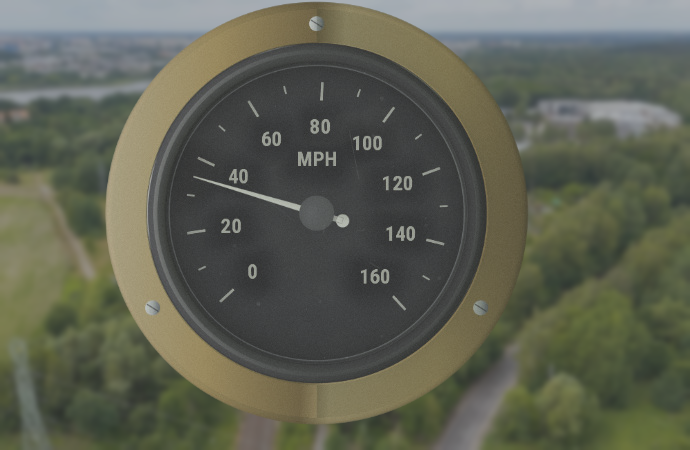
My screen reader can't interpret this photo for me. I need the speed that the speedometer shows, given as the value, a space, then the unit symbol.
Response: 35 mph
